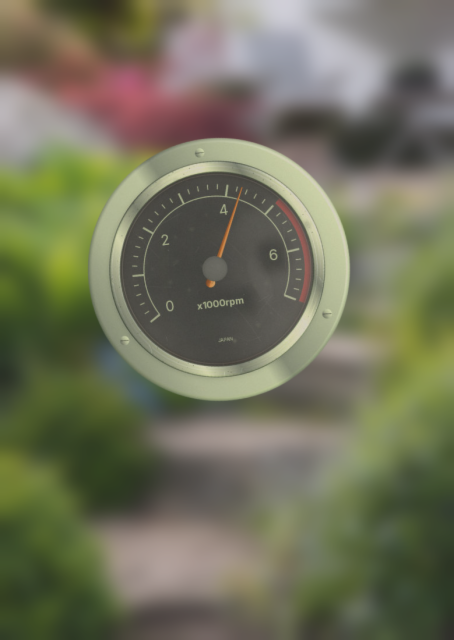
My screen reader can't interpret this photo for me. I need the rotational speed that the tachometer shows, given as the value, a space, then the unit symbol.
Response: 4300 rpm
